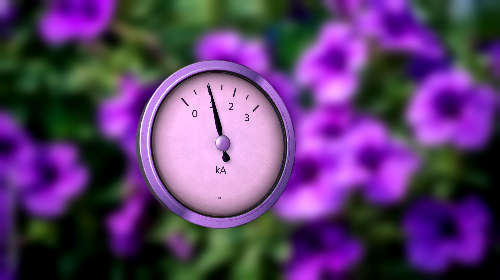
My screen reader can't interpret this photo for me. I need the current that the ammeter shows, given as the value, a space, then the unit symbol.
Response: 1 kA
